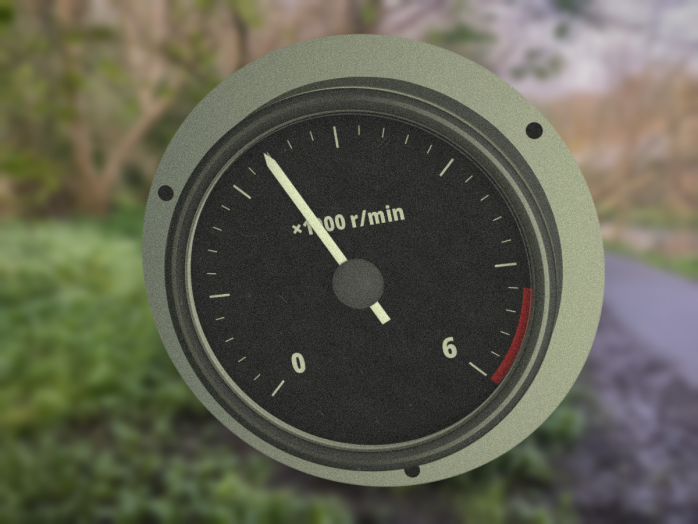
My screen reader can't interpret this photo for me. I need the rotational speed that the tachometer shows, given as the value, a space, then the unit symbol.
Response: 2400 rpm
